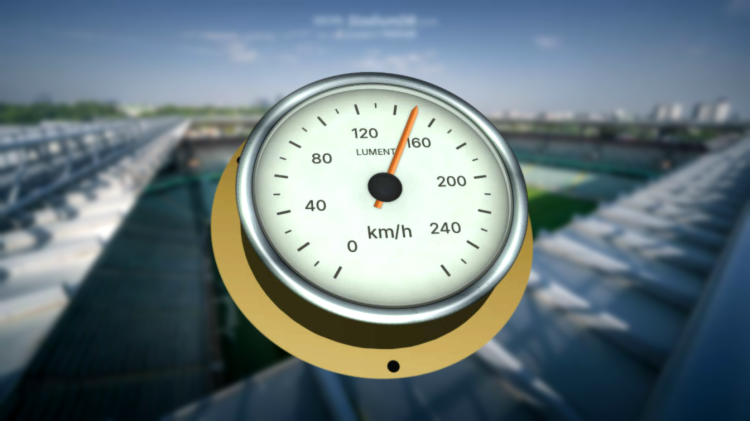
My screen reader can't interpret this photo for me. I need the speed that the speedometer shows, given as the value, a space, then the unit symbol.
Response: 150 km/h
